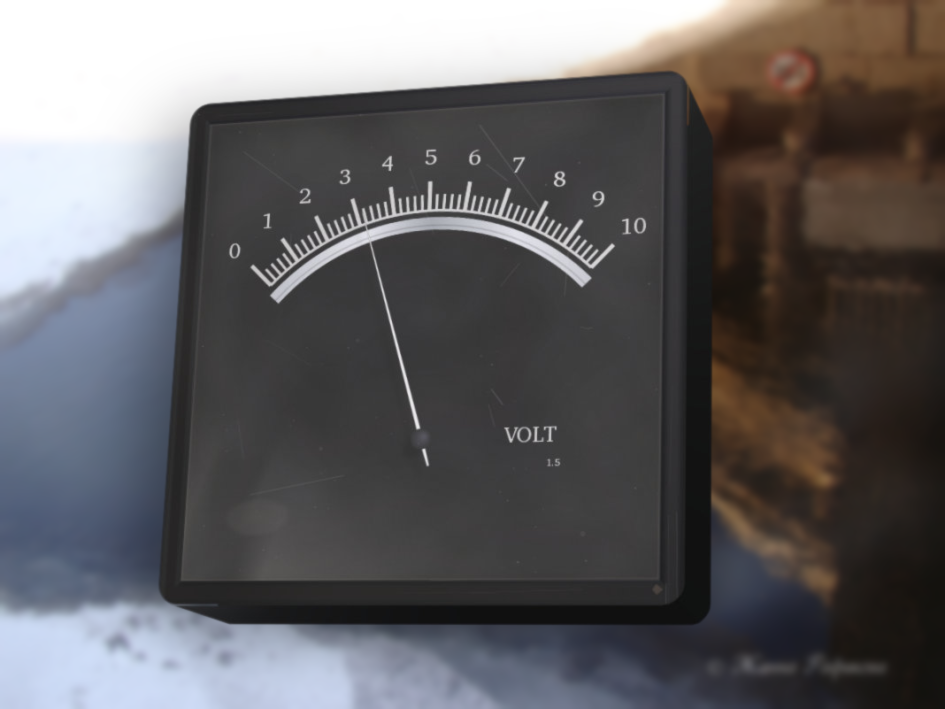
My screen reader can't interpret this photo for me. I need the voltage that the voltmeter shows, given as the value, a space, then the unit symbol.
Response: 3.2 V
